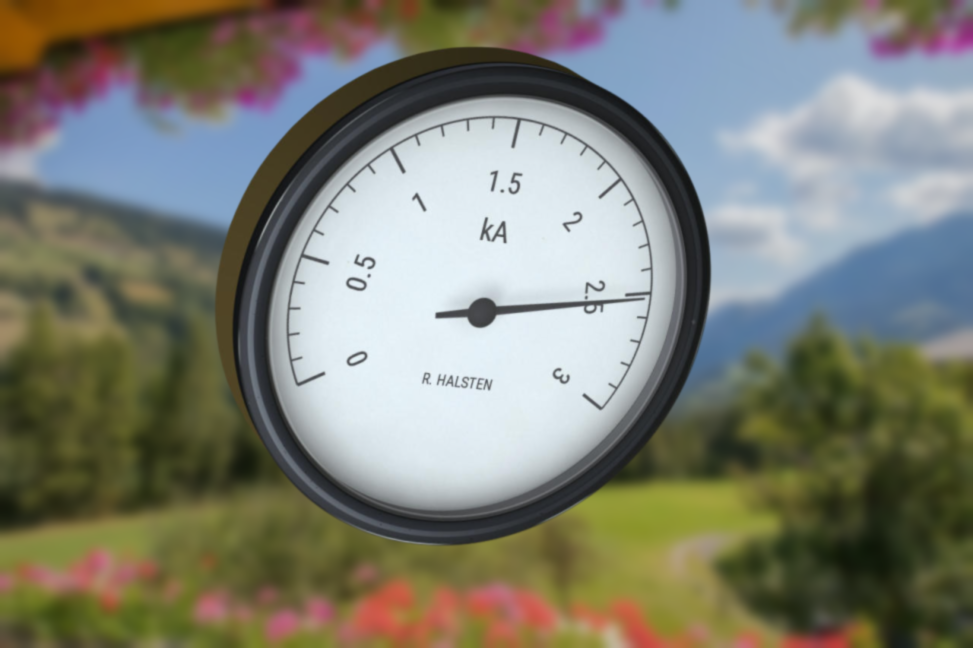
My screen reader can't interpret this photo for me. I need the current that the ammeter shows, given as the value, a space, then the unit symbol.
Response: 2.5 kA
